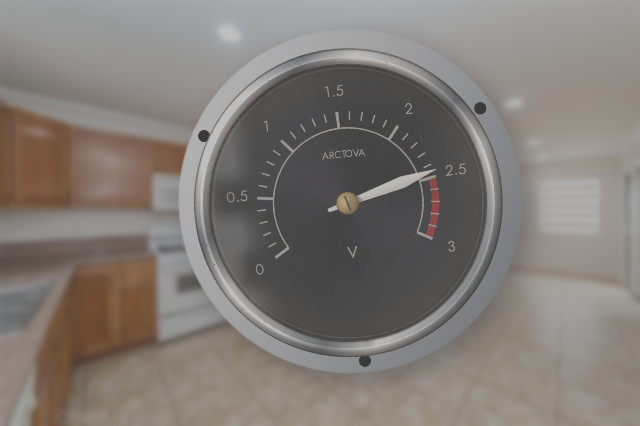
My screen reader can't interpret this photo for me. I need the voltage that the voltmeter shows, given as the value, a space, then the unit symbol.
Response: 2.45 V
